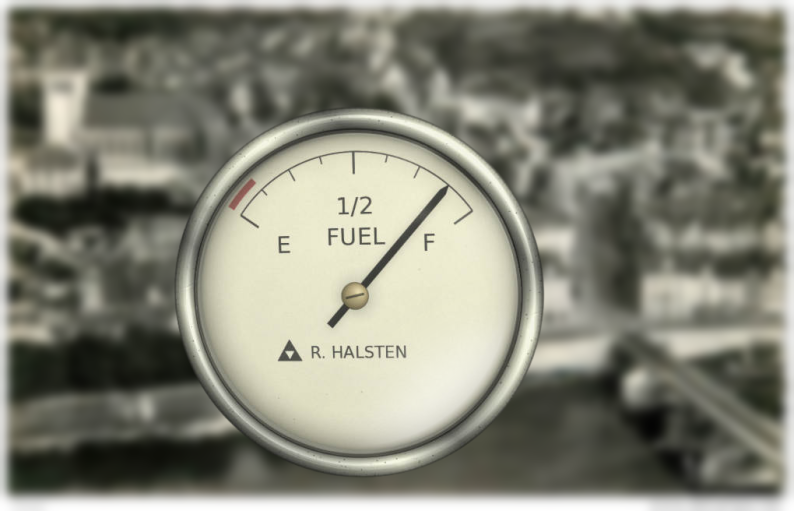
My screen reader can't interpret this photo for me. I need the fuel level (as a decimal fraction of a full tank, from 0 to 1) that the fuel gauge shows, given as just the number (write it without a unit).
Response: 0.875
